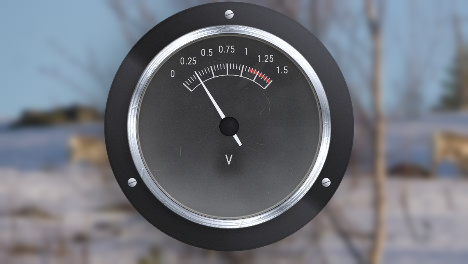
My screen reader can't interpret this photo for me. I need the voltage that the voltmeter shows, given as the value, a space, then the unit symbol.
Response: 0.25 V
